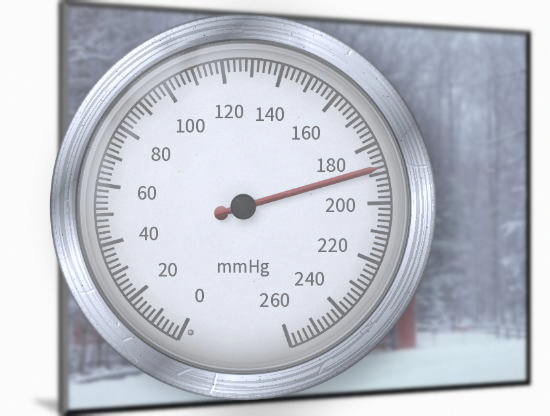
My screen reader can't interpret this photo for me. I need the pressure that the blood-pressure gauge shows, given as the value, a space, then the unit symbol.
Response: 188 mmHg
